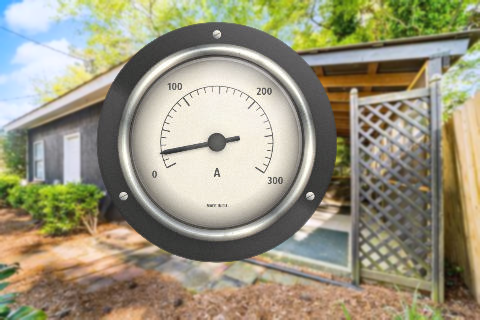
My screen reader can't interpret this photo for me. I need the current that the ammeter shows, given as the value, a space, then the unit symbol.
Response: 20 A
